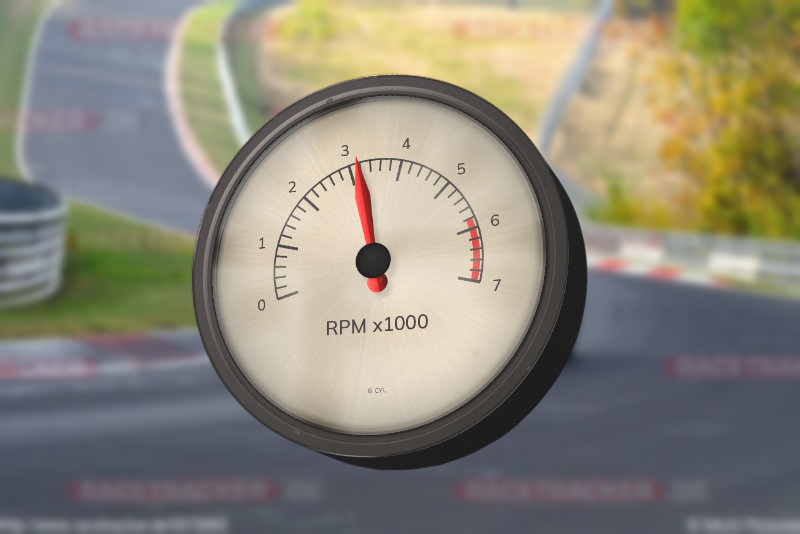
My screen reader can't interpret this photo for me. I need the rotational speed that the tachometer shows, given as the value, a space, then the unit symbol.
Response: 3200 rpm
